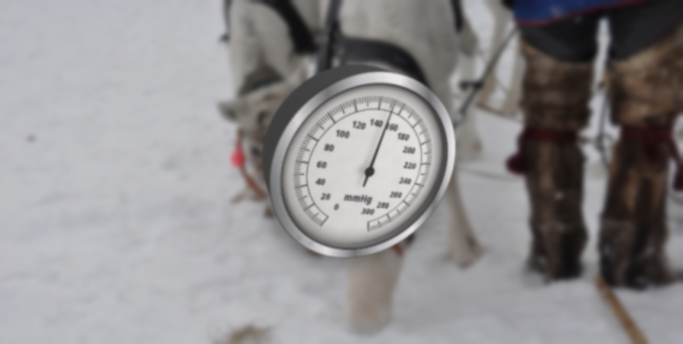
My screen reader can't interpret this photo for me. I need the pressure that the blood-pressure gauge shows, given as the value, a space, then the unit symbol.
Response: 150 mmHg
